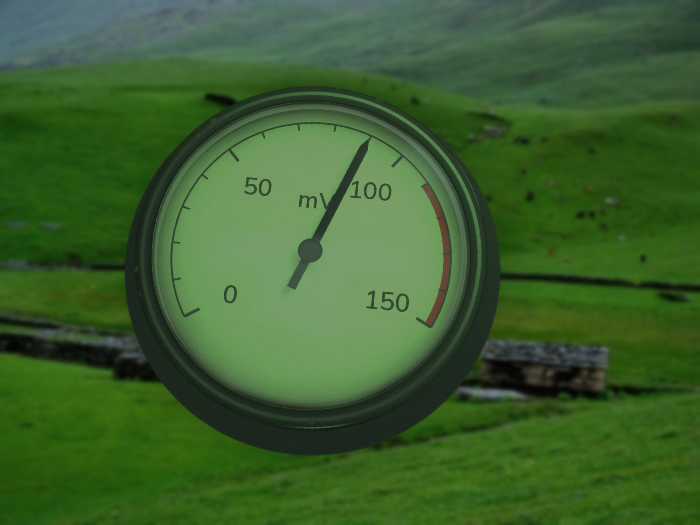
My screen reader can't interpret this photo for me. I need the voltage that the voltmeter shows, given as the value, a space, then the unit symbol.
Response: 90 mV
